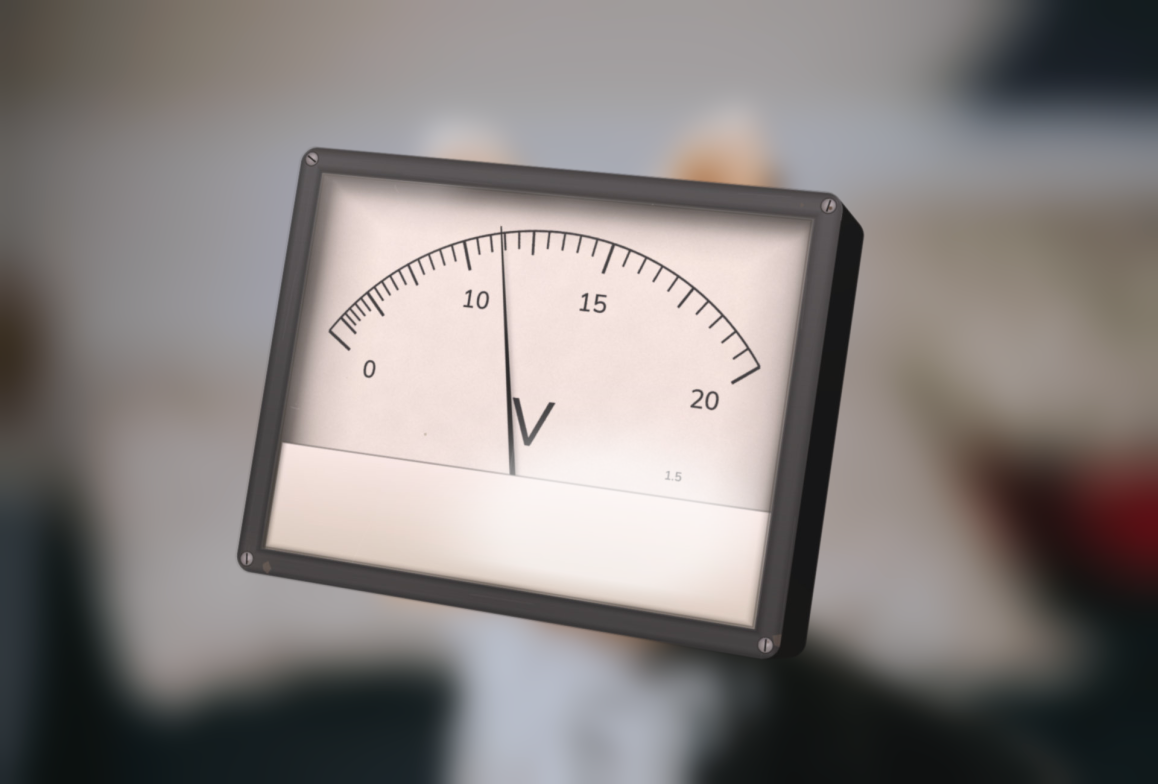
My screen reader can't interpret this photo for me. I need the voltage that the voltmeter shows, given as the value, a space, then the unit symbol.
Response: 11.5 V
